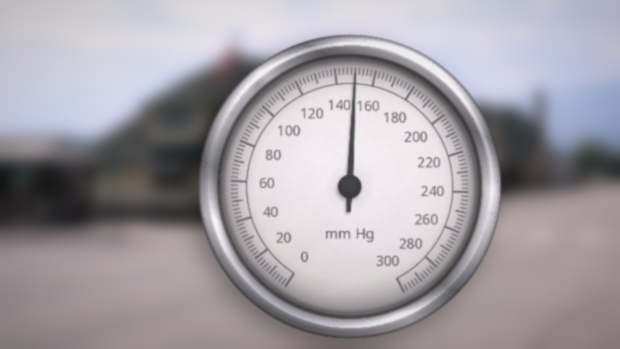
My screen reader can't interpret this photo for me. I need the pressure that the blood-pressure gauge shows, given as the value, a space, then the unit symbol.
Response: 150 mmHg
